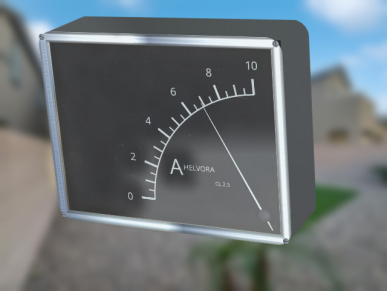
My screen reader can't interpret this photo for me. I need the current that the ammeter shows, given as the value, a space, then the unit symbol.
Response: 7 A
